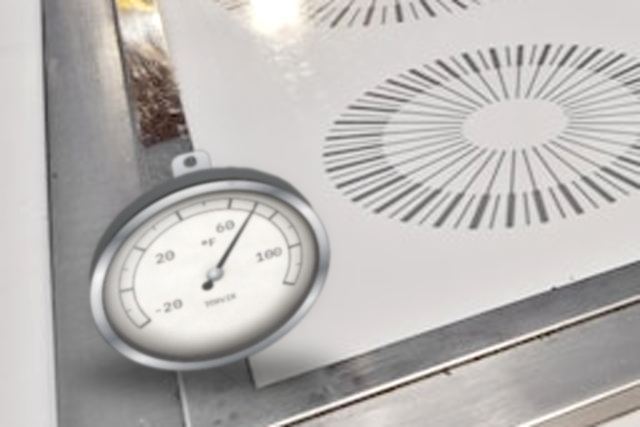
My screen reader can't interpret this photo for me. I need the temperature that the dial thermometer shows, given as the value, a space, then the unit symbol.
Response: 70 °F
